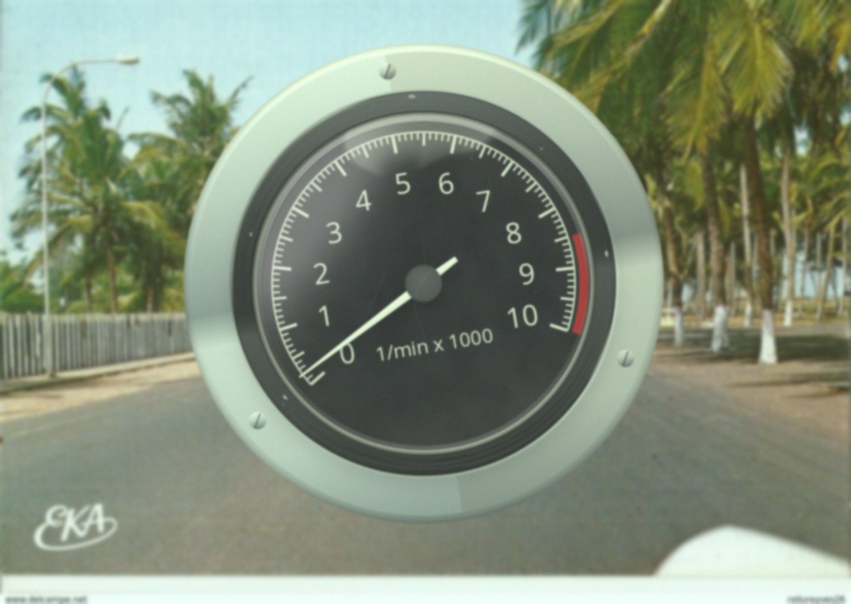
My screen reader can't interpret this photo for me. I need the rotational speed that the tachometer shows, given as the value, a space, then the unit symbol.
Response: 200 rpm
